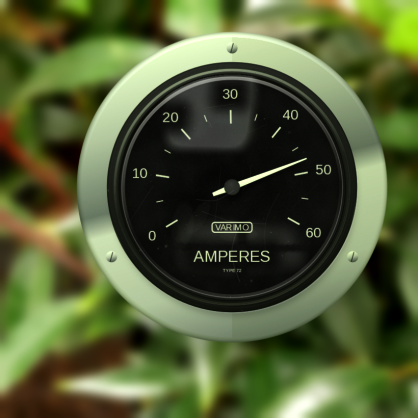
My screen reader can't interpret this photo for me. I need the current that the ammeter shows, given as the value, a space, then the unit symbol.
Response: 47.5 A
